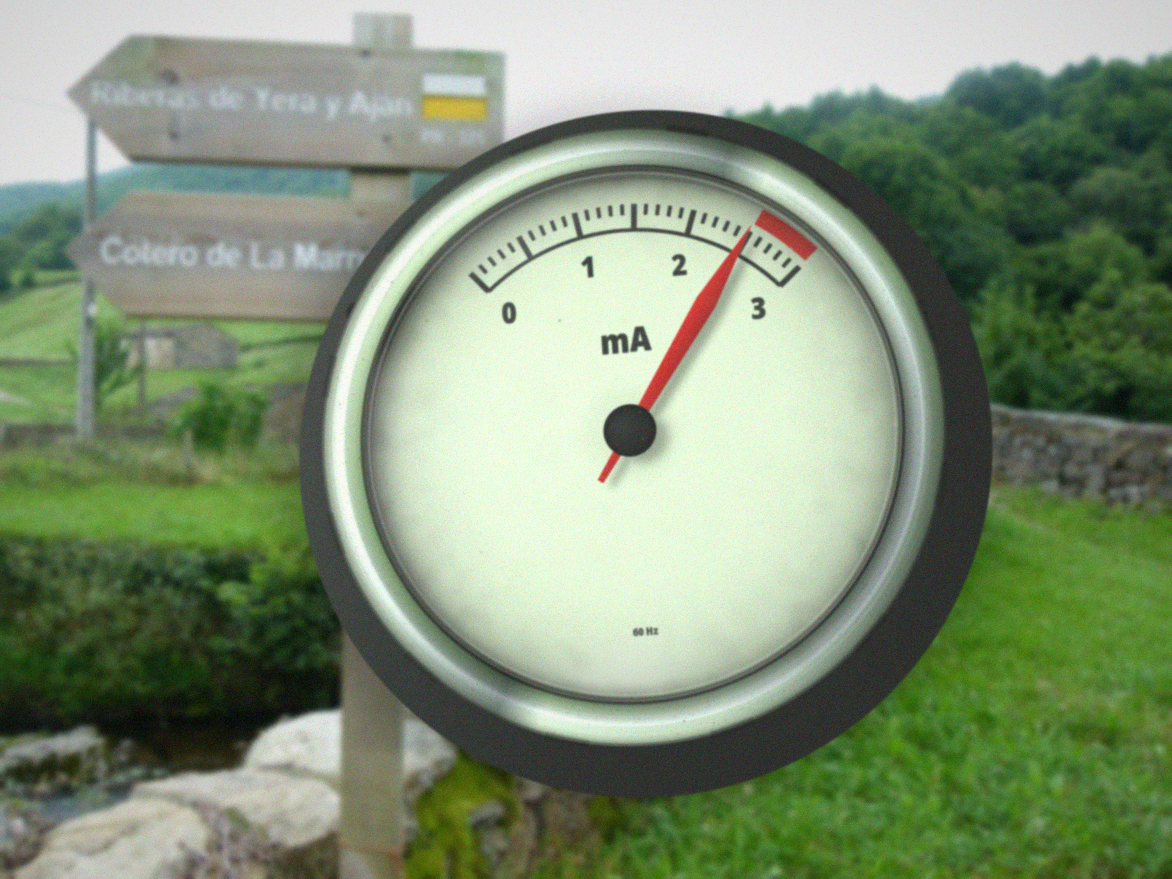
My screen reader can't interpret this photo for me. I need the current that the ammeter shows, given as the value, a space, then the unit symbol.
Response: 2.5 mA
